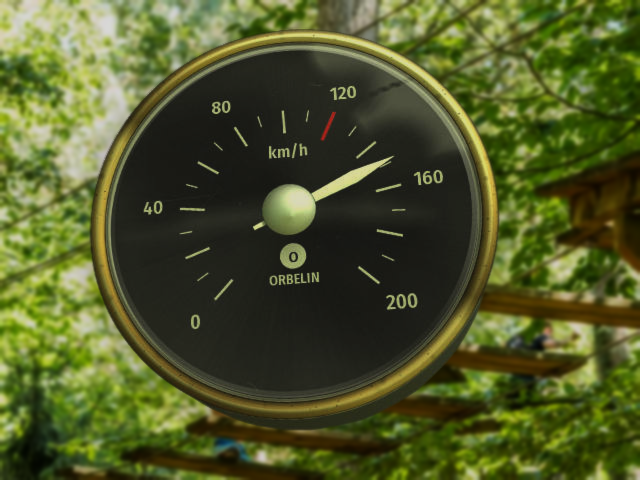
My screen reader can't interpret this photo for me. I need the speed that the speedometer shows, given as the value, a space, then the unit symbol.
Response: 150 km/h
